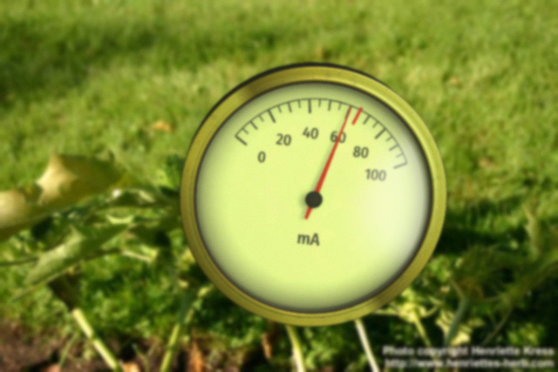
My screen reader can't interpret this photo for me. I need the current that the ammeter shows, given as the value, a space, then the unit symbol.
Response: 60 mA
